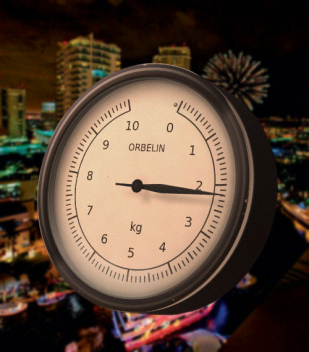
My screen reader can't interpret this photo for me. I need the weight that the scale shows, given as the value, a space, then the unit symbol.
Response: 2.2 kg
